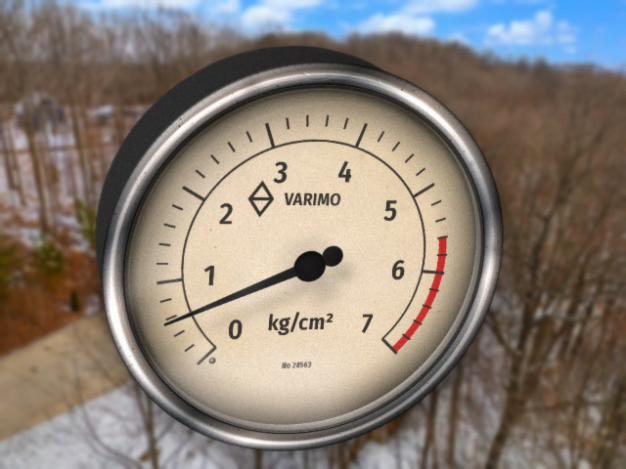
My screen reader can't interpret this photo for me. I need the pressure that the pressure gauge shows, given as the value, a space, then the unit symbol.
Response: 0.6 kg/cm²
